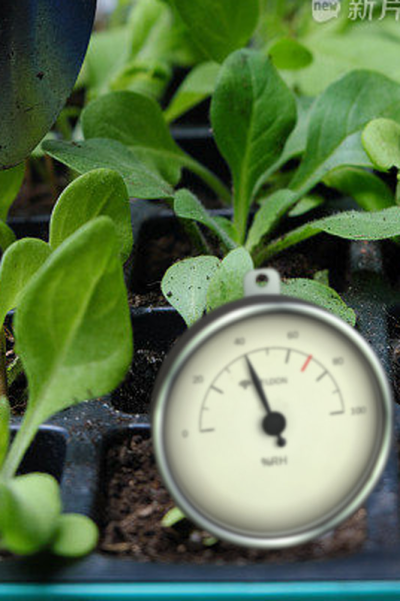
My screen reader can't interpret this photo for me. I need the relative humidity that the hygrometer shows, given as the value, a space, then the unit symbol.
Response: 40 %
